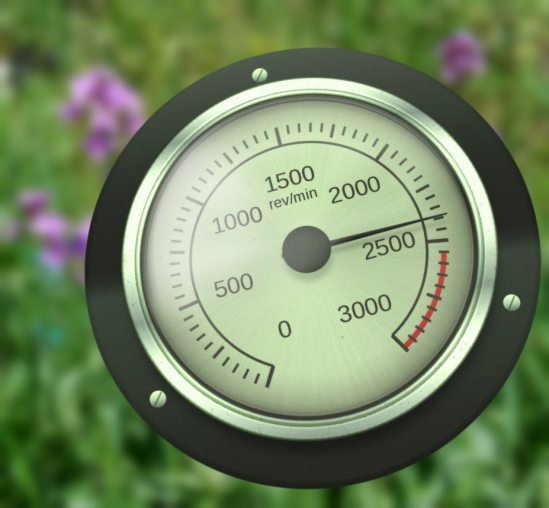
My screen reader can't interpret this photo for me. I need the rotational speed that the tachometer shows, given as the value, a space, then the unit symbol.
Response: 2400 rpm
